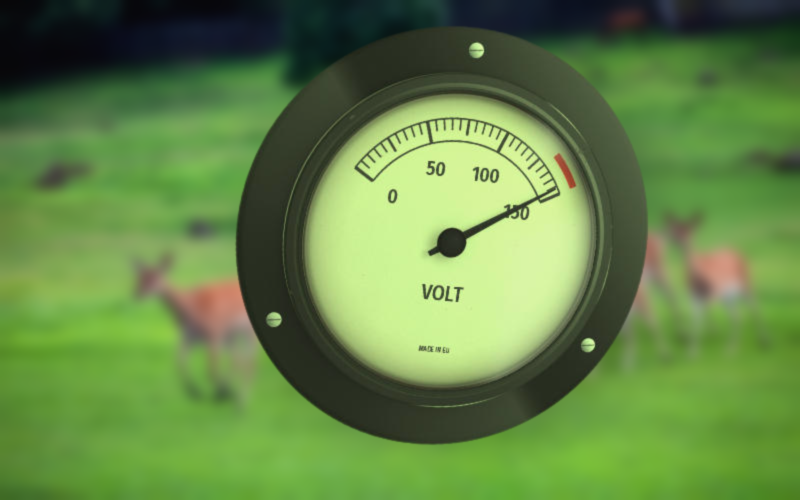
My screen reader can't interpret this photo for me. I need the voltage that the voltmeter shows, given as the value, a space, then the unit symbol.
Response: 145 V
